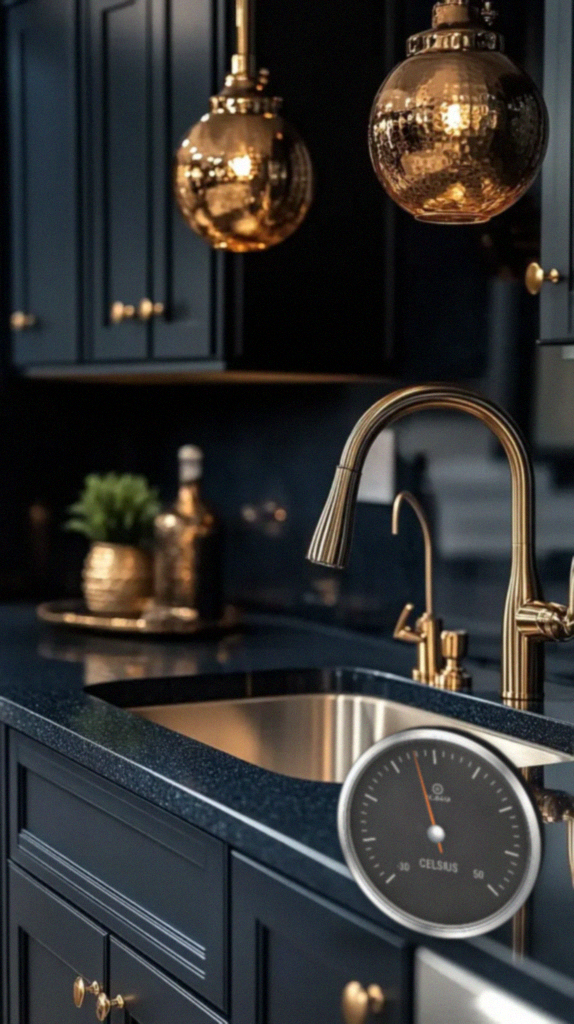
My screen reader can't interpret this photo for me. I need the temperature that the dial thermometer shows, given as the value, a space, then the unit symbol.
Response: 6 °C
